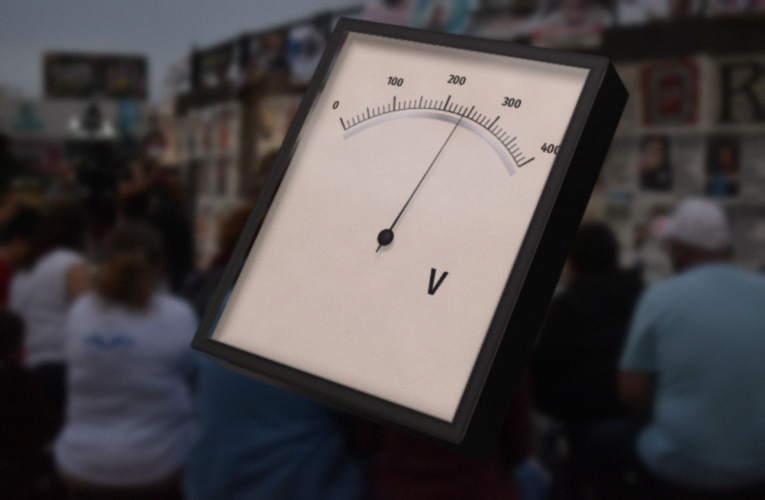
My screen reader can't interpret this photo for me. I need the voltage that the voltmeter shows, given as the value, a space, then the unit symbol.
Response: 250 V
